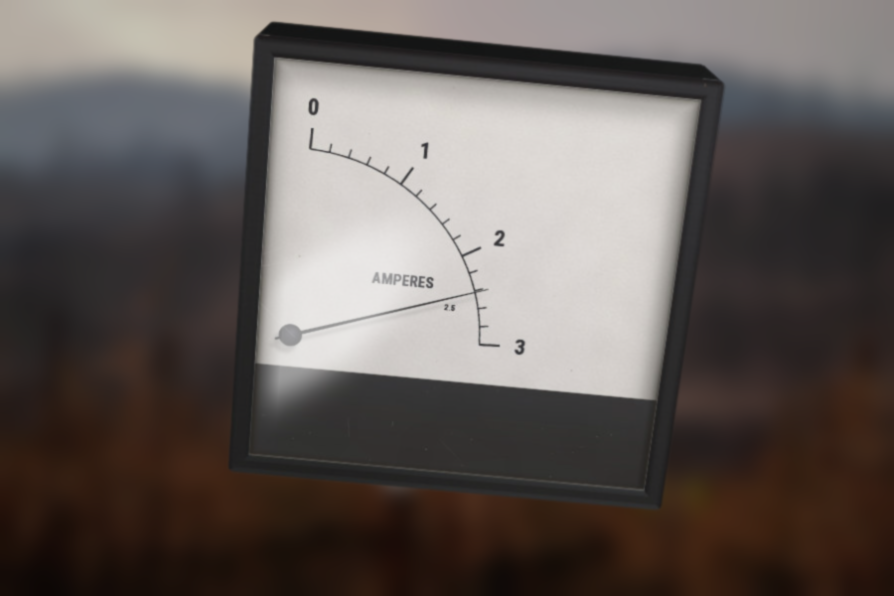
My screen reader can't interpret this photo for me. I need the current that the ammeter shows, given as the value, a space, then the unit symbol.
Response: 2.4 A
